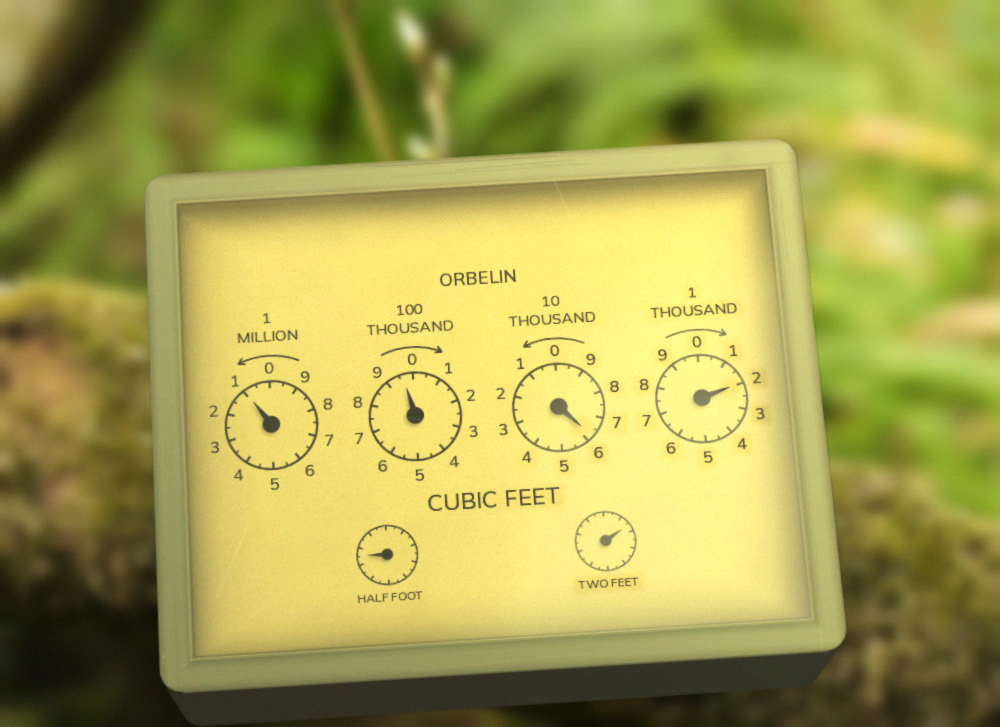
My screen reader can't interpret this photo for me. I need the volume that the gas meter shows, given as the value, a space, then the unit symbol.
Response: 96200 ft³
